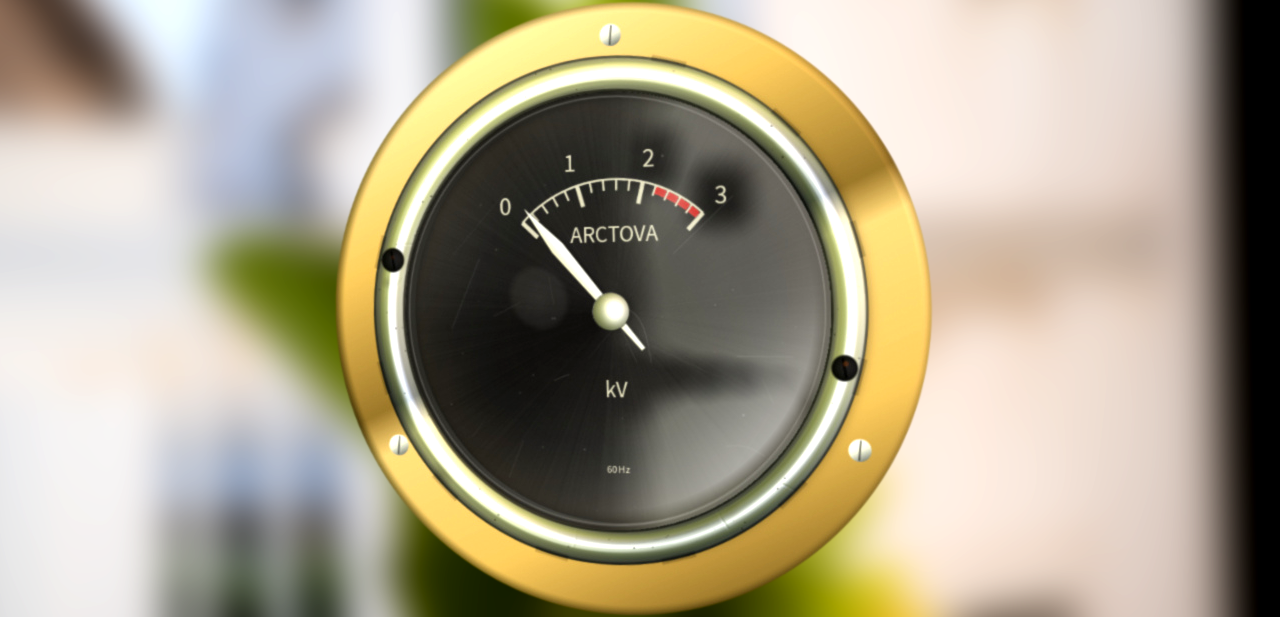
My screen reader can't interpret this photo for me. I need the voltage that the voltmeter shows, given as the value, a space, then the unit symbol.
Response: 0.2 kV
